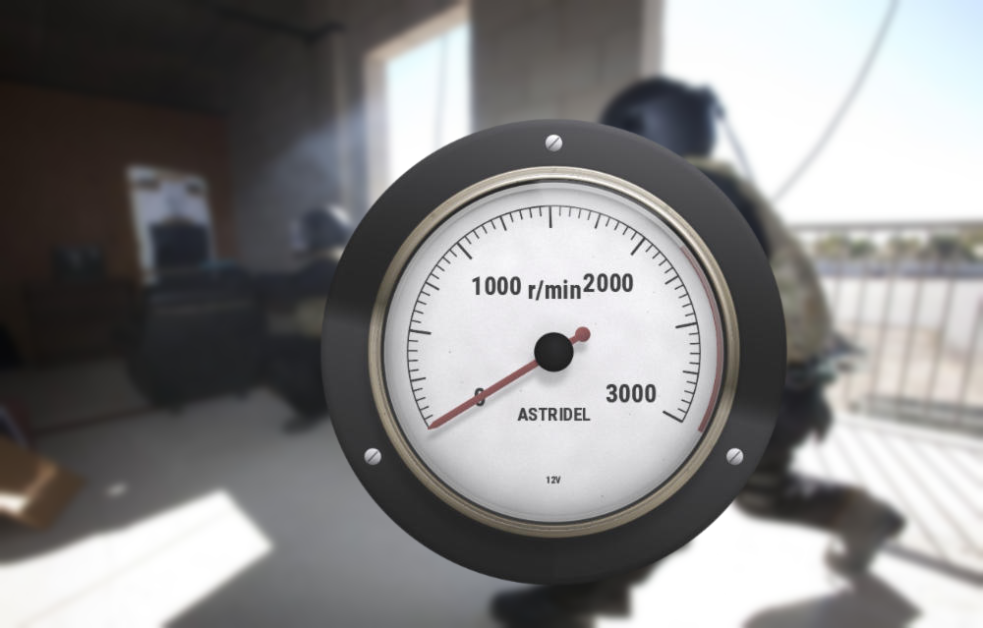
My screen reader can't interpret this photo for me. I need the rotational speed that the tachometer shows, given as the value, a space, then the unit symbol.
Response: 0 rpm
